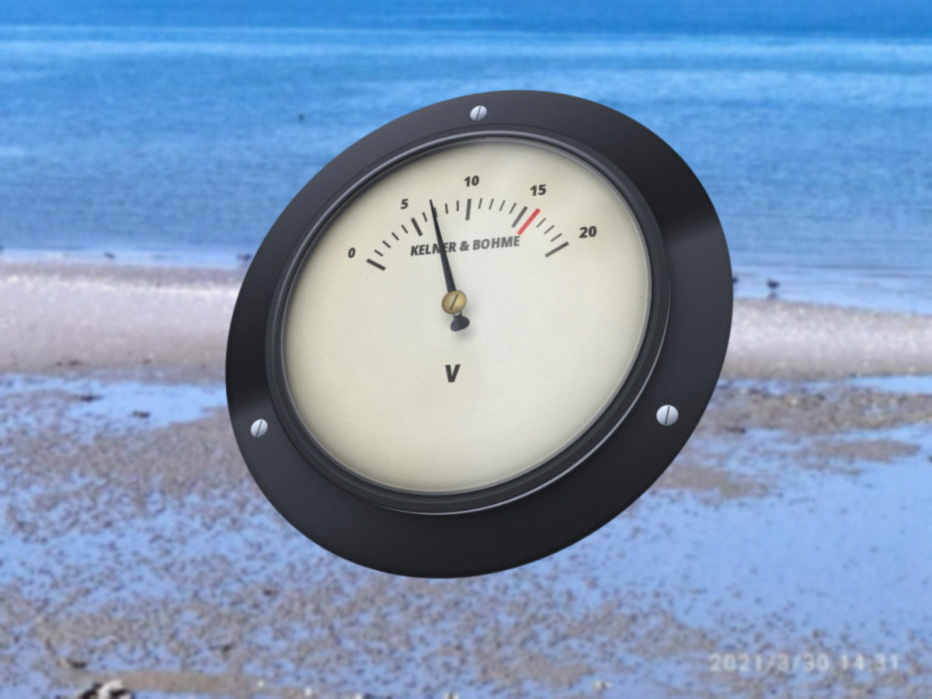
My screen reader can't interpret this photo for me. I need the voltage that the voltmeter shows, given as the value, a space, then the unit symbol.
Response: 7 V
